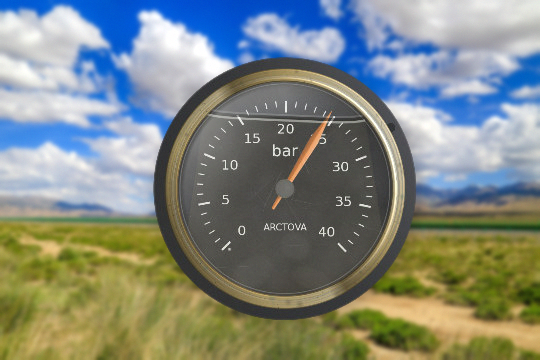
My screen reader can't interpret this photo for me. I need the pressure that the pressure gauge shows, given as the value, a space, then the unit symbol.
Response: 24.5 bar
